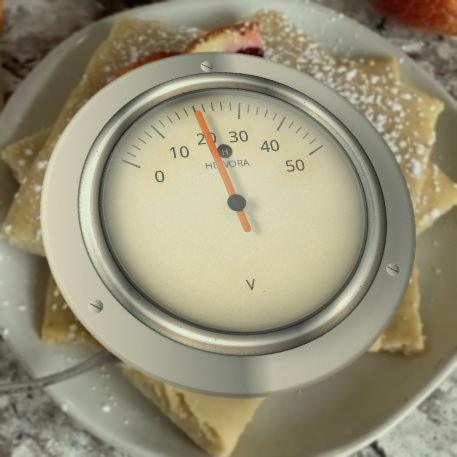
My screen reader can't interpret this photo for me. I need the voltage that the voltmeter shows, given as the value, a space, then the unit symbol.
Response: 20 V
